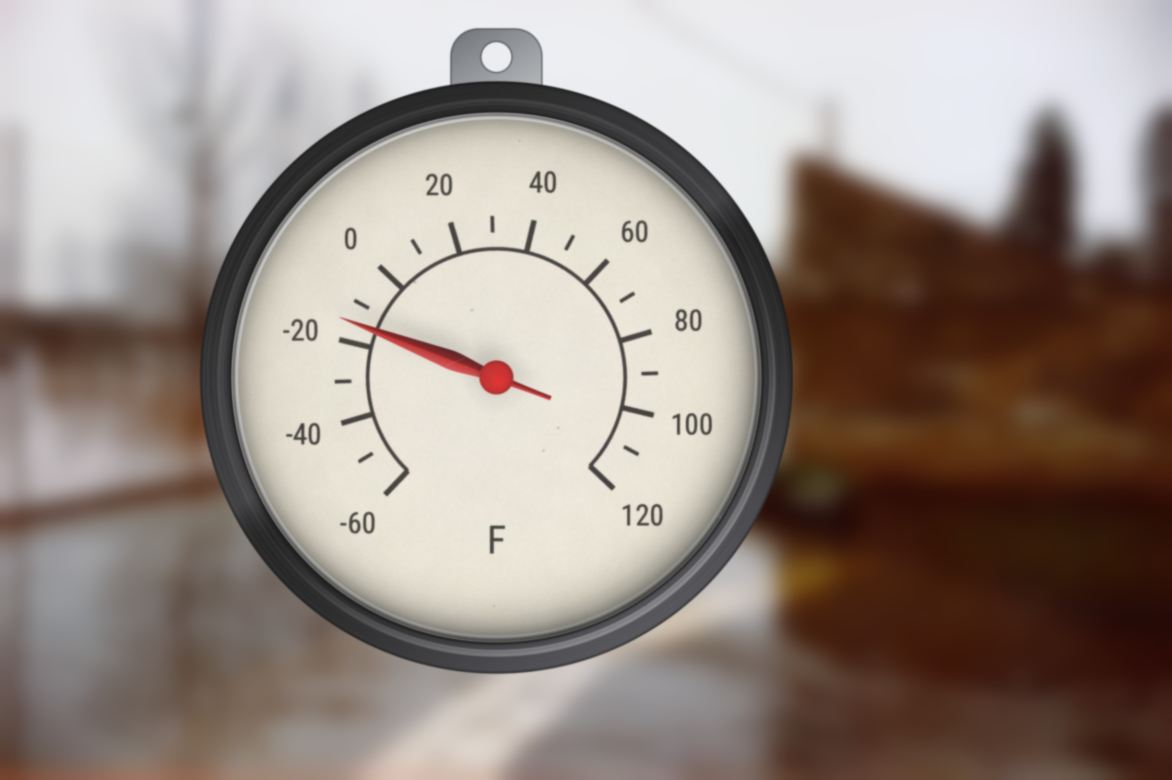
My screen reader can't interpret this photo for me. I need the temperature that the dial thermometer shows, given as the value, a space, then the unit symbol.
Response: -15 °F
